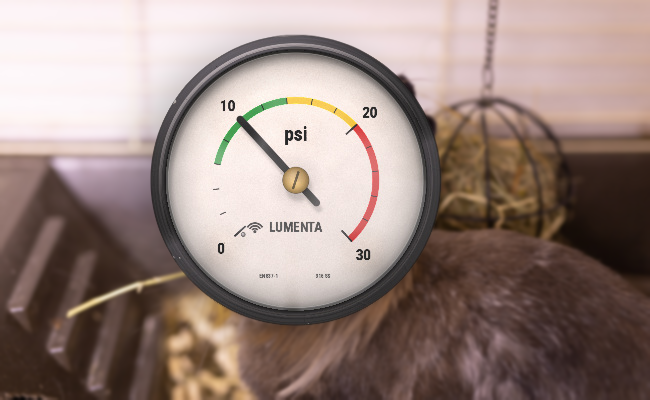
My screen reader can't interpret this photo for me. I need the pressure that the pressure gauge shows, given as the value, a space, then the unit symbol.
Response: 10 psi
